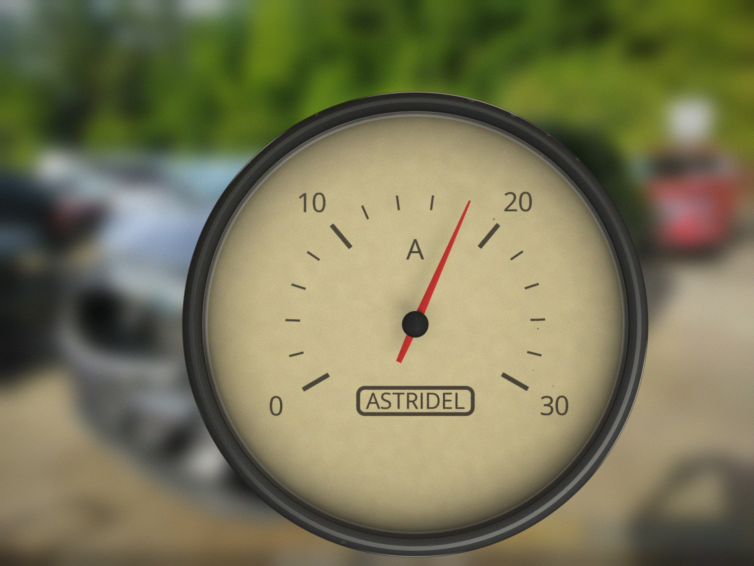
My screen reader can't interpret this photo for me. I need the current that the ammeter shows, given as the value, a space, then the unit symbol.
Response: 18 A
